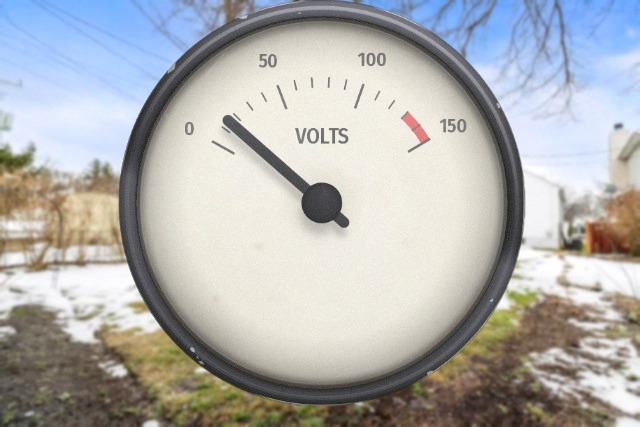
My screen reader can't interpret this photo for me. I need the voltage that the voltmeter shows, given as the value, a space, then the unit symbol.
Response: 15 V
